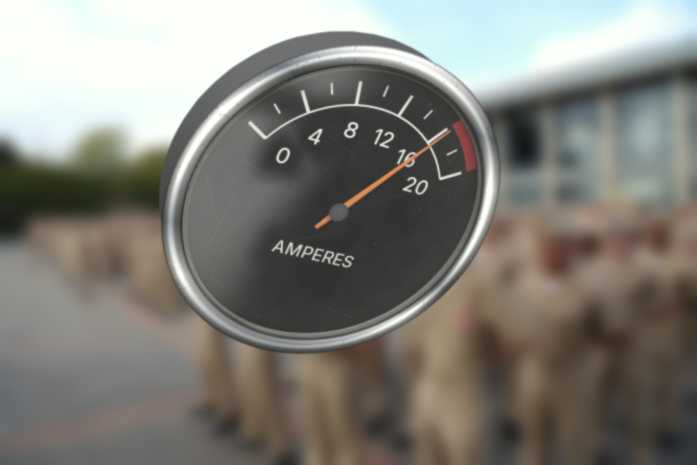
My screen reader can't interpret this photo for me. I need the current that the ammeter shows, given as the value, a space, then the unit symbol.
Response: 16 A
